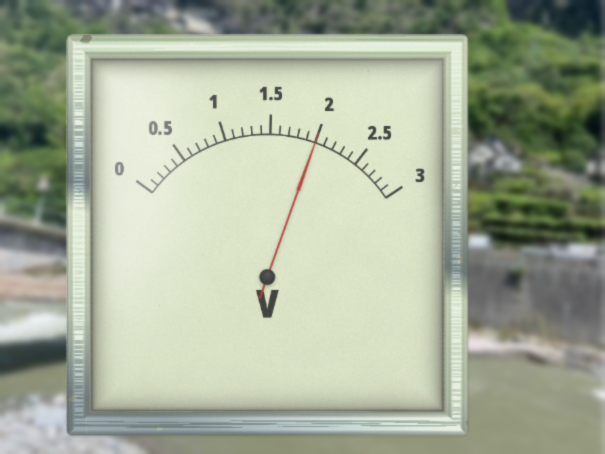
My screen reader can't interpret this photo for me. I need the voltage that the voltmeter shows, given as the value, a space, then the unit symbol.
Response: 2 V
